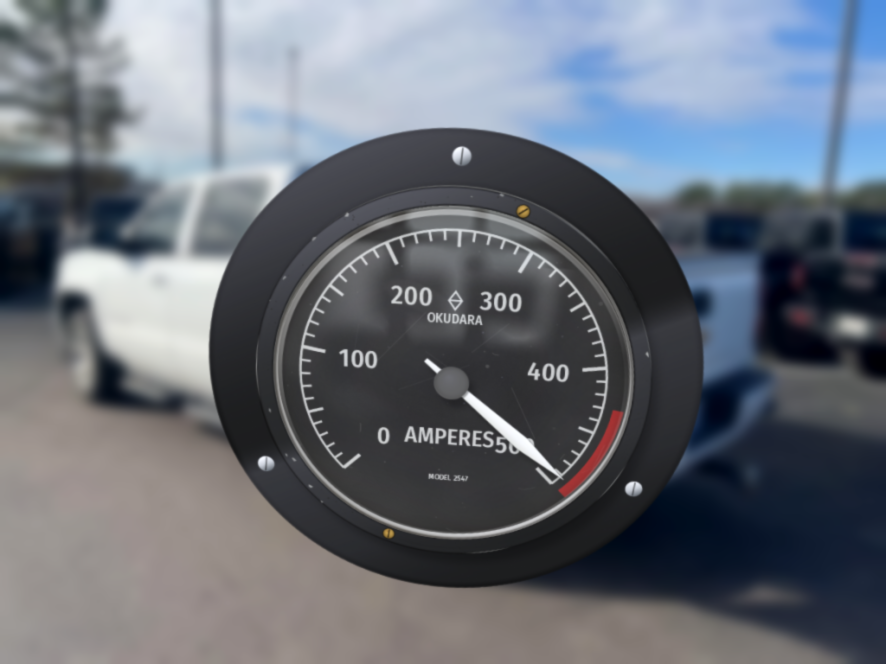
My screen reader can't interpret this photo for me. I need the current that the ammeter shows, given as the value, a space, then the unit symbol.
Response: 490 A
